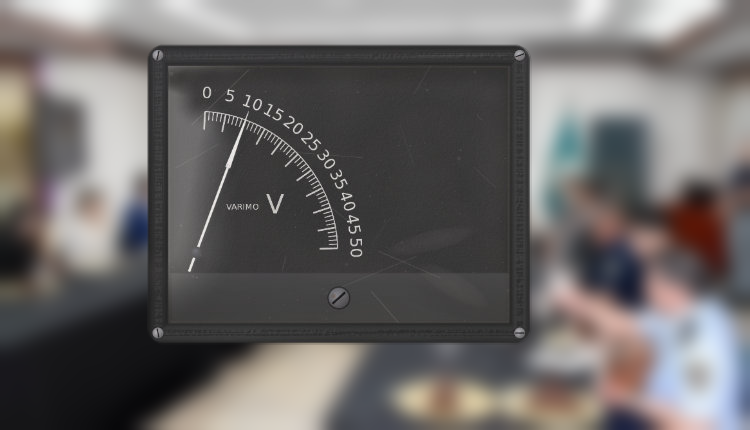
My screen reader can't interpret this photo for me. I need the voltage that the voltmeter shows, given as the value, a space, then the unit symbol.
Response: 10 V
